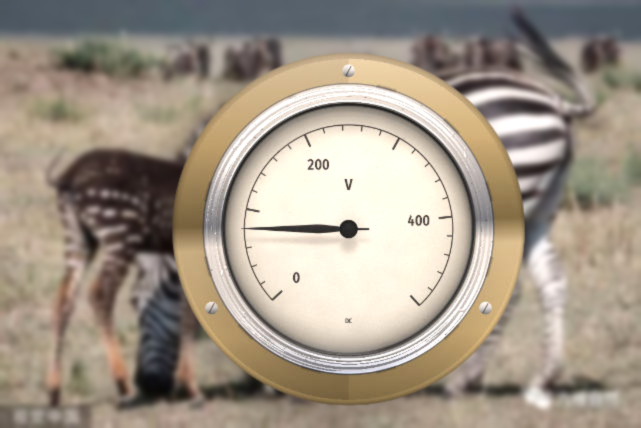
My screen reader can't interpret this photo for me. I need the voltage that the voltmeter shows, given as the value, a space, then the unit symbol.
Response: 80 V
